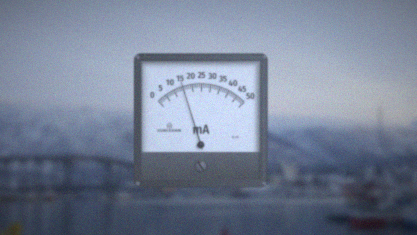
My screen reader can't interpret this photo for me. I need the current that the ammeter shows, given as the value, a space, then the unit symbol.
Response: 15 mA
